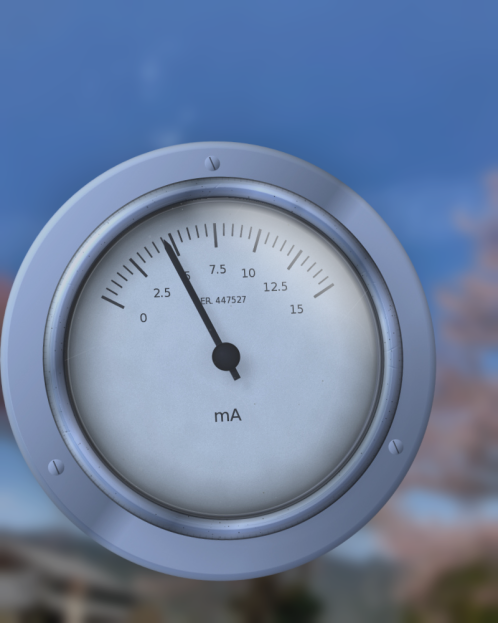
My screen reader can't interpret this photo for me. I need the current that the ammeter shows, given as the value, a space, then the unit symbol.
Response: 4.5 mA
